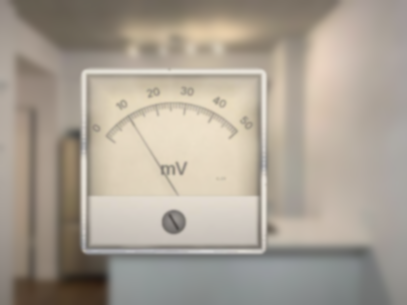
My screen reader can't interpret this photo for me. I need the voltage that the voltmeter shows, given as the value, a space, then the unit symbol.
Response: 10 mV
